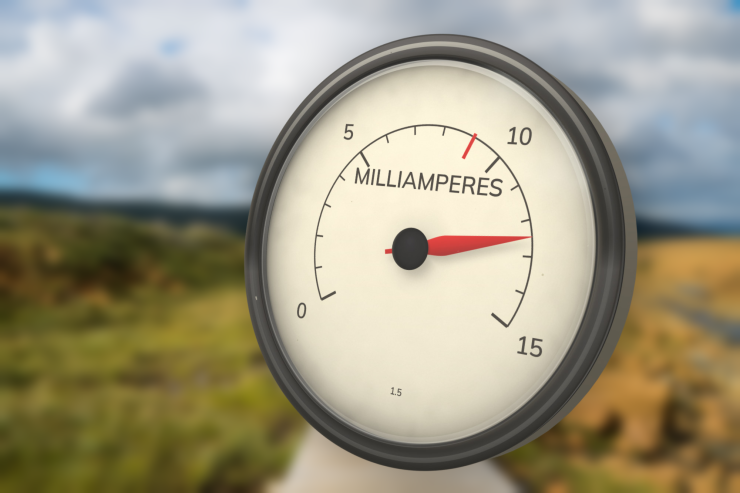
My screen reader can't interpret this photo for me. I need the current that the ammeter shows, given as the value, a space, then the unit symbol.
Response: 12.5 mA
